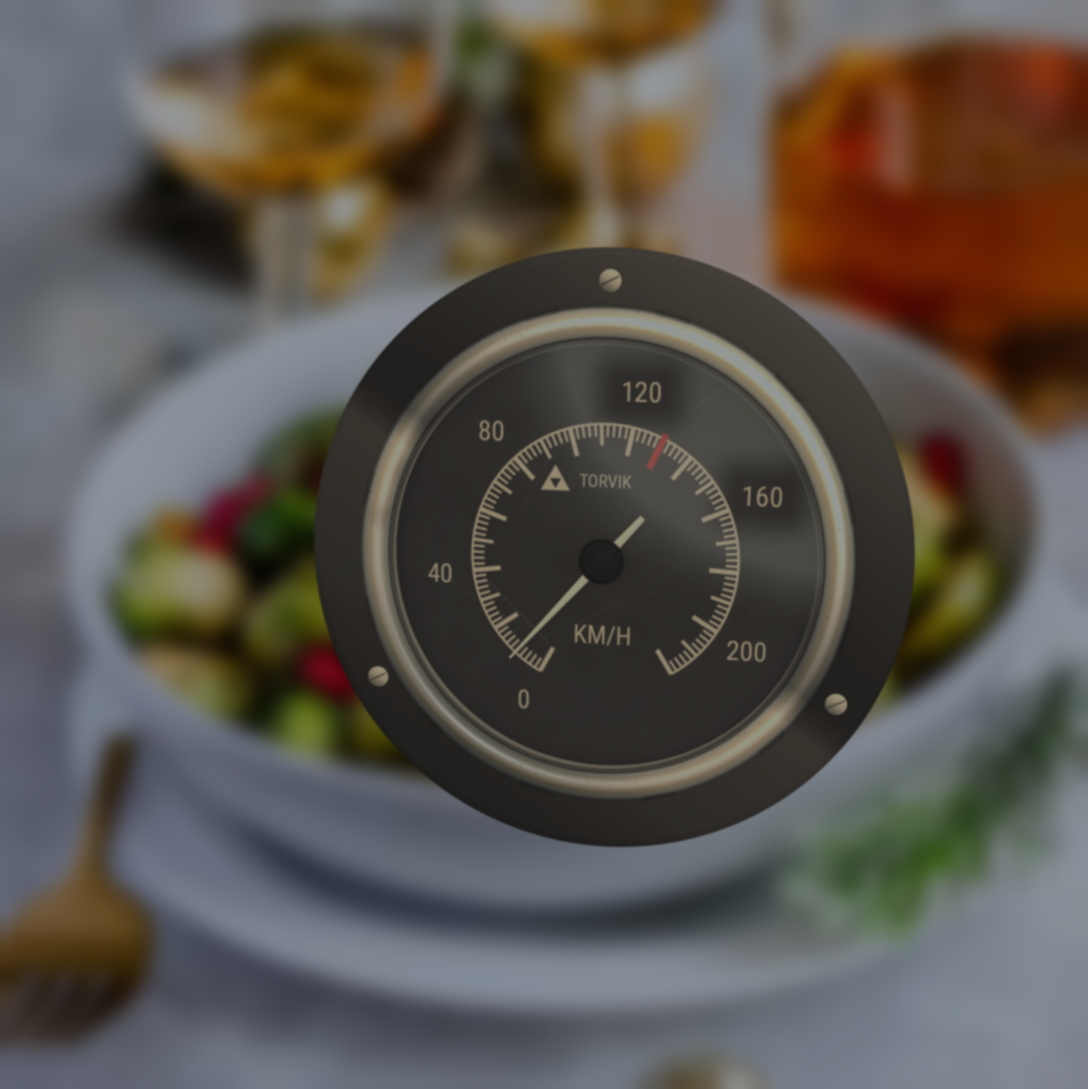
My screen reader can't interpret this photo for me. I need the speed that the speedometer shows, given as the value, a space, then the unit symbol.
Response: 10 km/h
